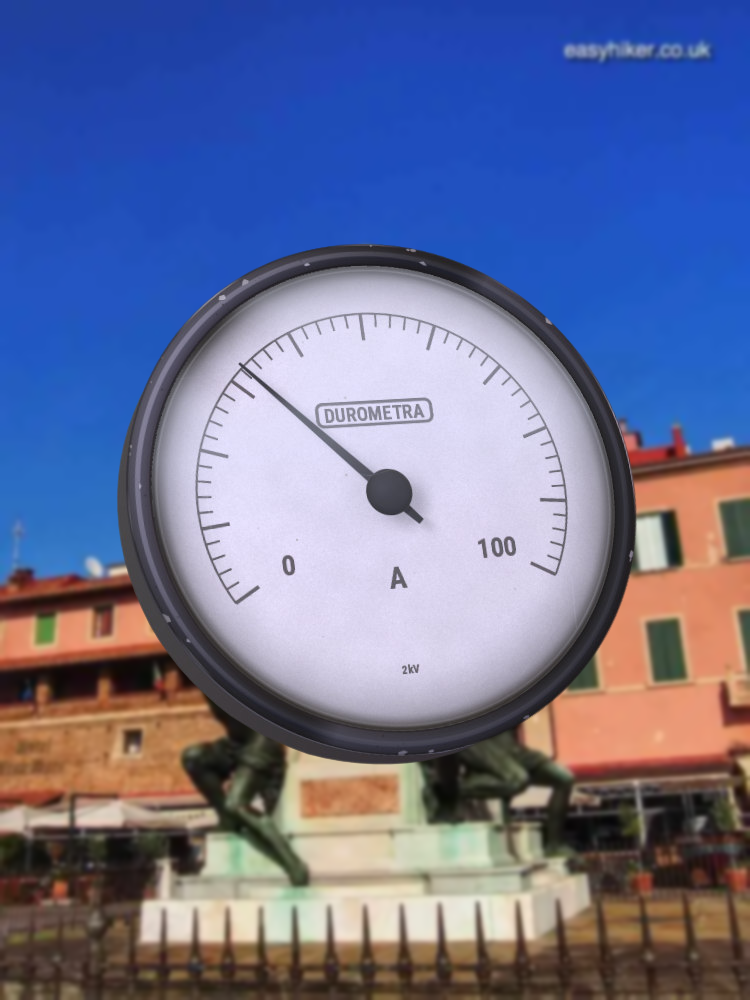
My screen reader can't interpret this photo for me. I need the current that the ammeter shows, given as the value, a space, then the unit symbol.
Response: 32 A
